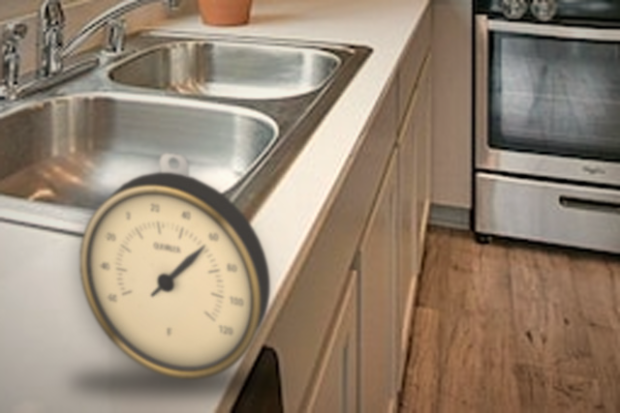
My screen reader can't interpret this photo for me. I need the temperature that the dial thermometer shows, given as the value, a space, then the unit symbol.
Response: 60 °F
